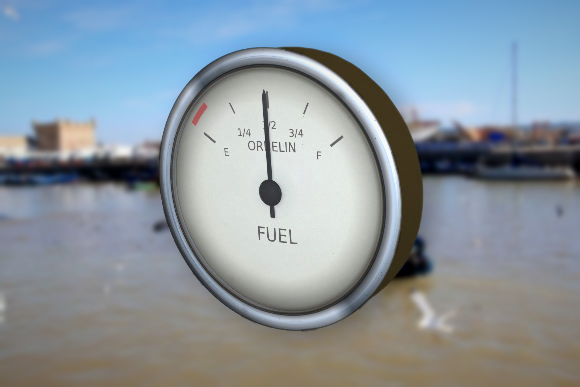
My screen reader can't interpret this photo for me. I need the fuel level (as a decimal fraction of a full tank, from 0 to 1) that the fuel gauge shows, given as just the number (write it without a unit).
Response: 0.5
